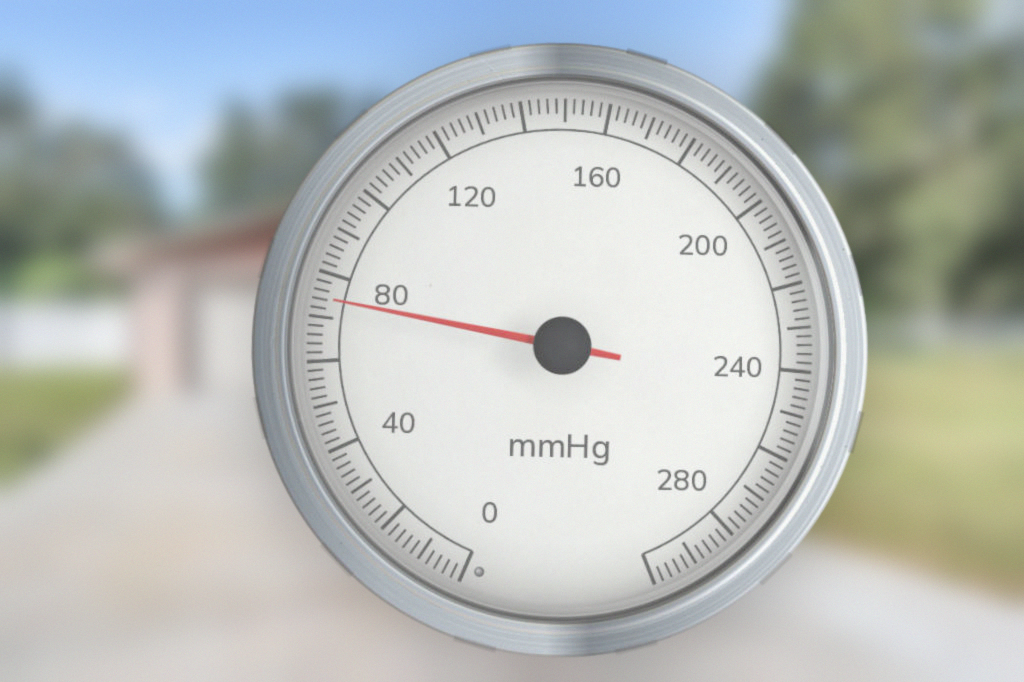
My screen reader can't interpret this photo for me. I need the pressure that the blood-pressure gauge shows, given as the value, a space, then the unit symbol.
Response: 74 mmHg
